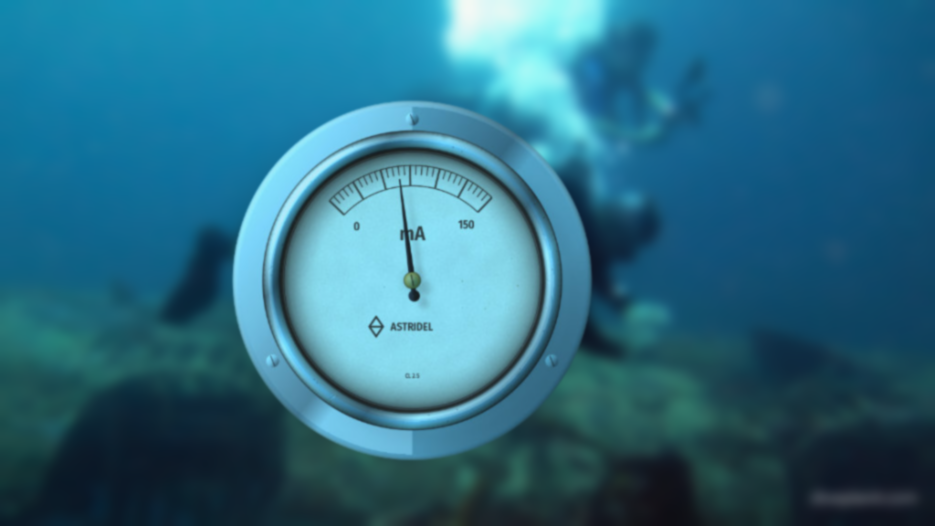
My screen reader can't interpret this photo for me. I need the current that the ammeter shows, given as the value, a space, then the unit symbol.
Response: 65 mA
